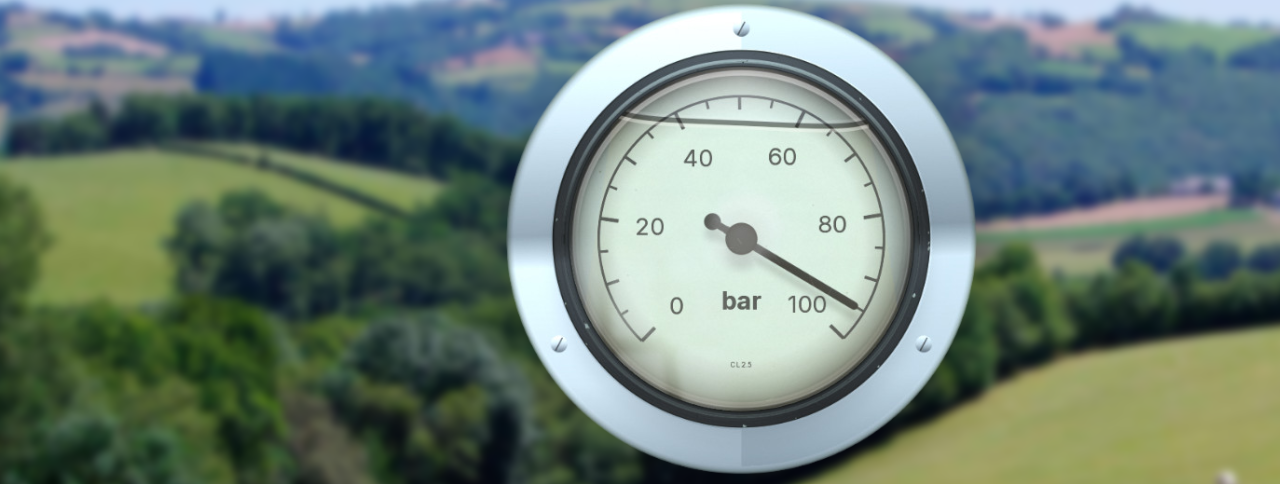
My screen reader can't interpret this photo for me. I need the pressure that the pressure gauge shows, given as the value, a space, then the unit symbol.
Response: 95 bar
